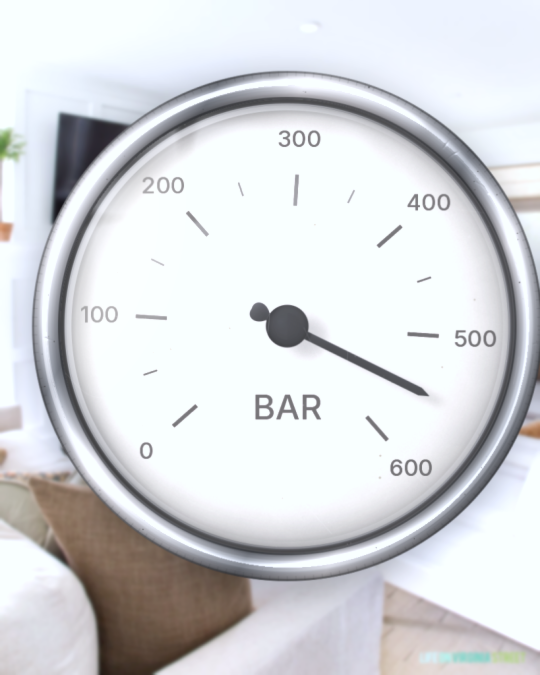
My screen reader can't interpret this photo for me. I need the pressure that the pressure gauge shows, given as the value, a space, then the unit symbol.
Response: 550 bar
